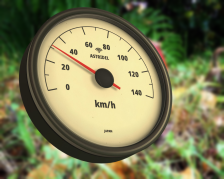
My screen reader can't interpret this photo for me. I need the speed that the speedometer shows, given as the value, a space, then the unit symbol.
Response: 30 km/h
